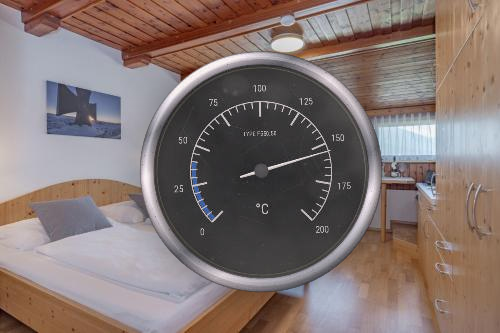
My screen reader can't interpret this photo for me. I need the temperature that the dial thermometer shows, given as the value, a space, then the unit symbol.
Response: 155 °C
